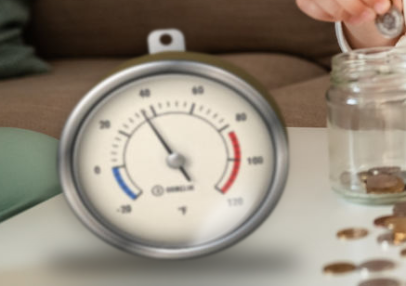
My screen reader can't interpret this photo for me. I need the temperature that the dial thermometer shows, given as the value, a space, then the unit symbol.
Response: 36 °F
